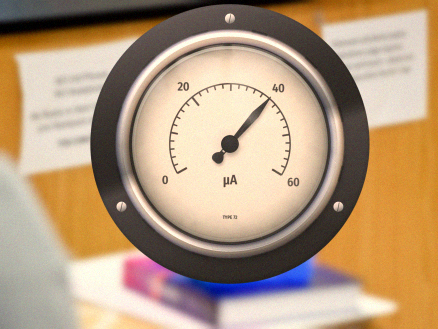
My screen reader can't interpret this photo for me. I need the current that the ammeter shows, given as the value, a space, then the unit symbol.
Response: 40 µA
